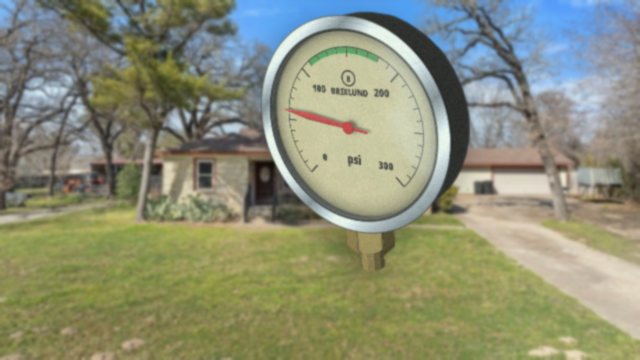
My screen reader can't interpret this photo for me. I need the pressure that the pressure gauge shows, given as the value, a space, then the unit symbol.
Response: 60 psi
